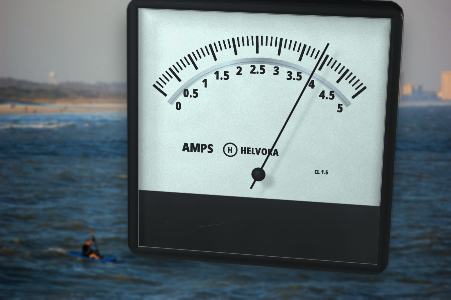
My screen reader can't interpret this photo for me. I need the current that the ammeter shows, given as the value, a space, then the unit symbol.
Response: 3.9 A
